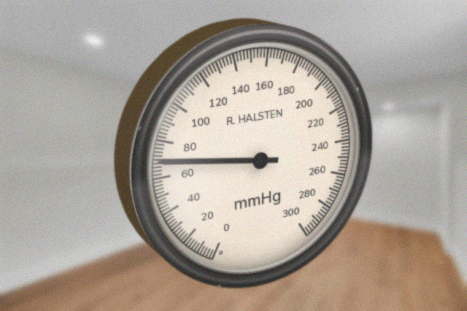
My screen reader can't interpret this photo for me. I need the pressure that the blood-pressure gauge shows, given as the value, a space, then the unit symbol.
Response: 70 mmHg
